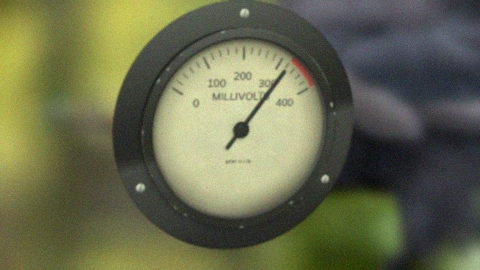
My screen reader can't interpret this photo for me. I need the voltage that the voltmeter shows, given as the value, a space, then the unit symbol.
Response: 320 mV
